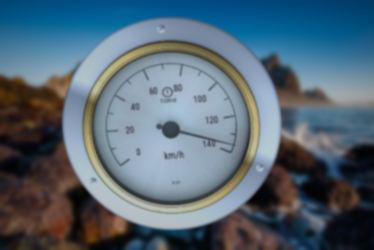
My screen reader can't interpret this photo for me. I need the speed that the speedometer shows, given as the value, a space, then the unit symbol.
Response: 135 km/h
